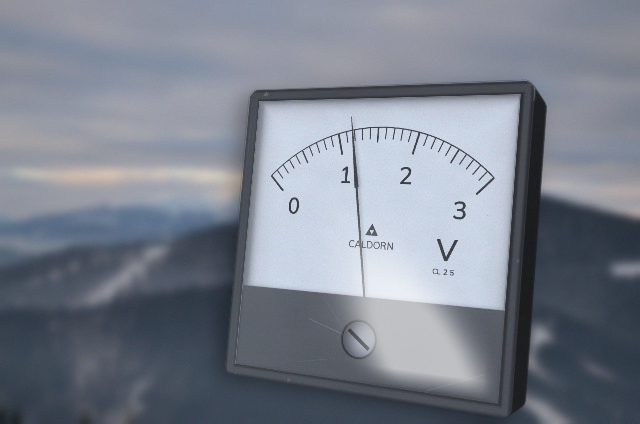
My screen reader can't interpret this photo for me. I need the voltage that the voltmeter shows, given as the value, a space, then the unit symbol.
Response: 1.2 V
